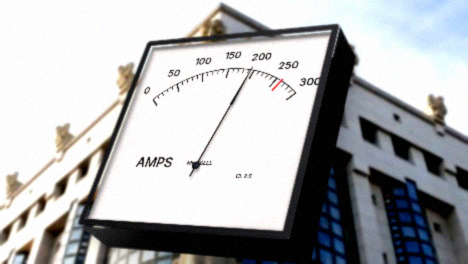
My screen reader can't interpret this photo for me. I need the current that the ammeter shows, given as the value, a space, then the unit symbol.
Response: 200 A
